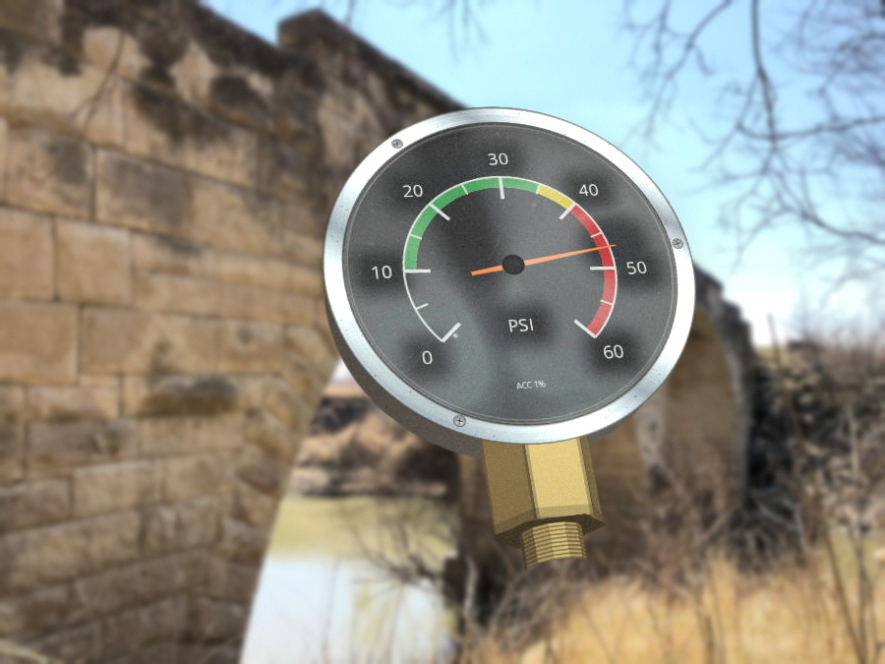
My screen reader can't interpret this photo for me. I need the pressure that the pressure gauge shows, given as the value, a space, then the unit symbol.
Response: 47.5 psi
